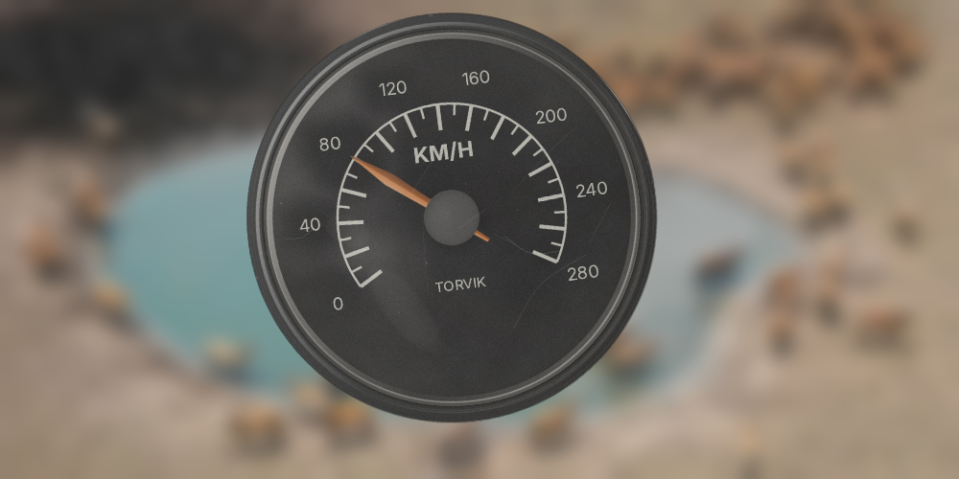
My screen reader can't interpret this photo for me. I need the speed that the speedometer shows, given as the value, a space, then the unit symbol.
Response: 80 km/h
